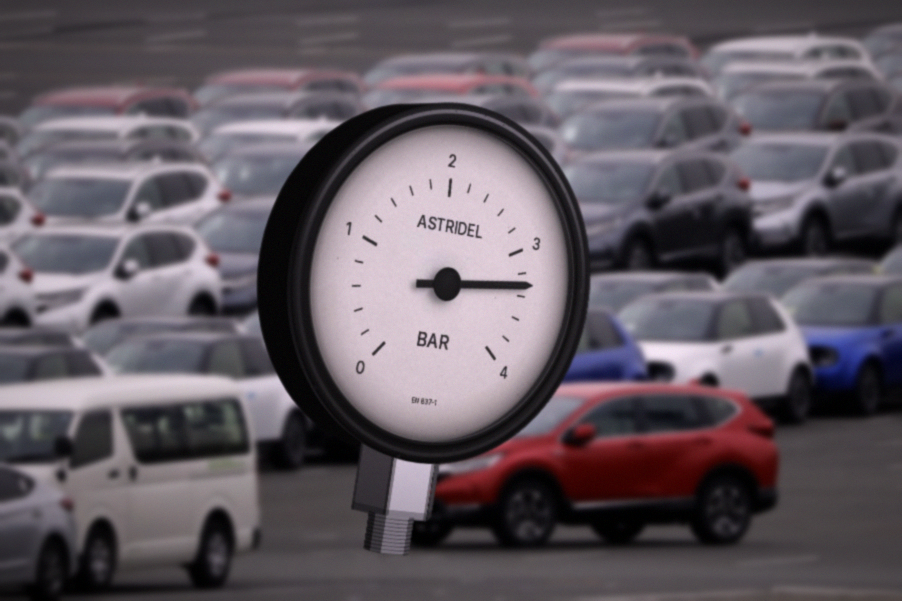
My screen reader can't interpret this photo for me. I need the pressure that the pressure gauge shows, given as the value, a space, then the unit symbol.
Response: 3.3 bar
